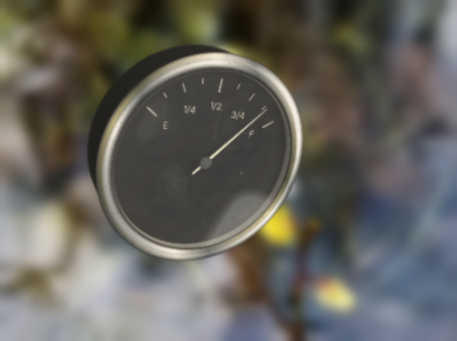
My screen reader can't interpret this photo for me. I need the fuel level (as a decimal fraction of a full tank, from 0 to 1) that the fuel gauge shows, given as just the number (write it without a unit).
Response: 0.875
